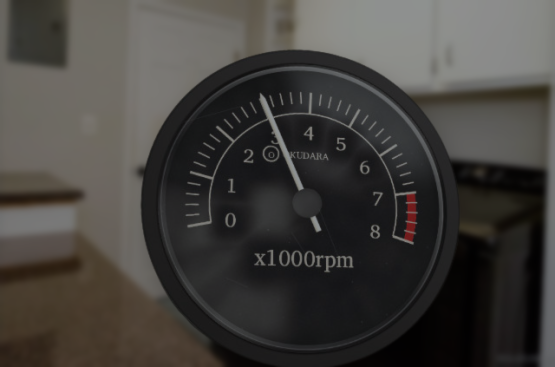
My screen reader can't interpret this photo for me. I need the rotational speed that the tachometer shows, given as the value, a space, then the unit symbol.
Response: 3000 rpm
